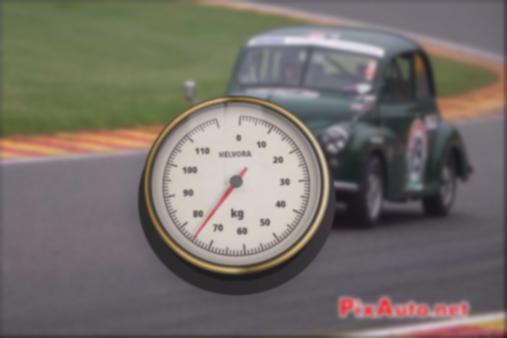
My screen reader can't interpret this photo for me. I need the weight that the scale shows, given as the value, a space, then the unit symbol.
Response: 75 kg
